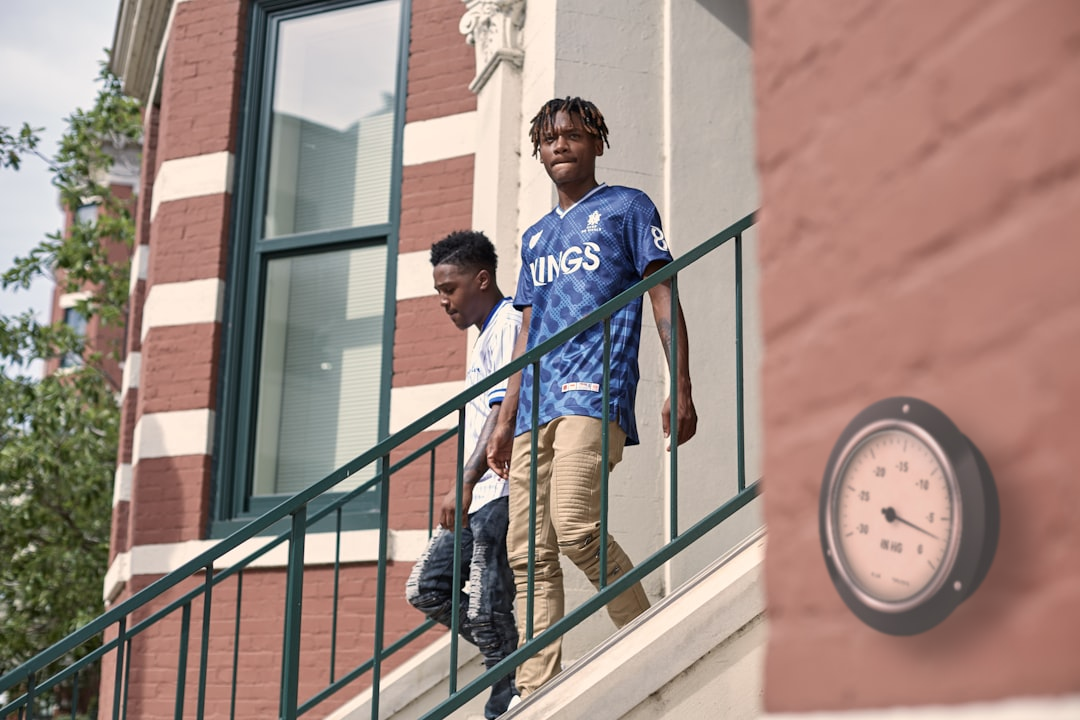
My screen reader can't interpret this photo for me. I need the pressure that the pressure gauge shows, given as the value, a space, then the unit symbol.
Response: -3 inHg
